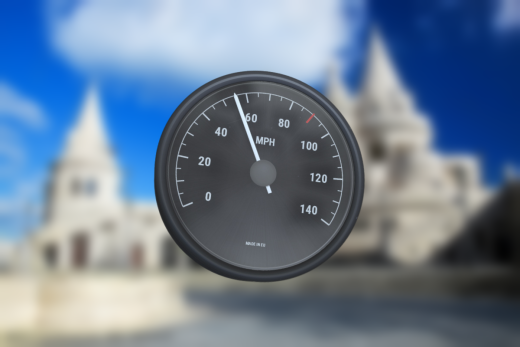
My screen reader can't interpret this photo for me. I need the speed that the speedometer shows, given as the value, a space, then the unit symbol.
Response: 55 mph
